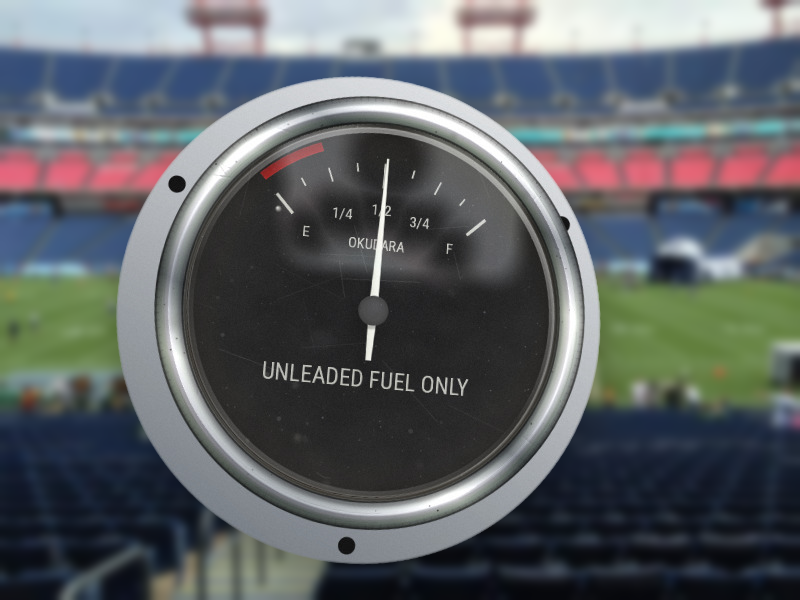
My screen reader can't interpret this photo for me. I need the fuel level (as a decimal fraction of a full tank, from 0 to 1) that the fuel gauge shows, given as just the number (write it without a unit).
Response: 0.5
